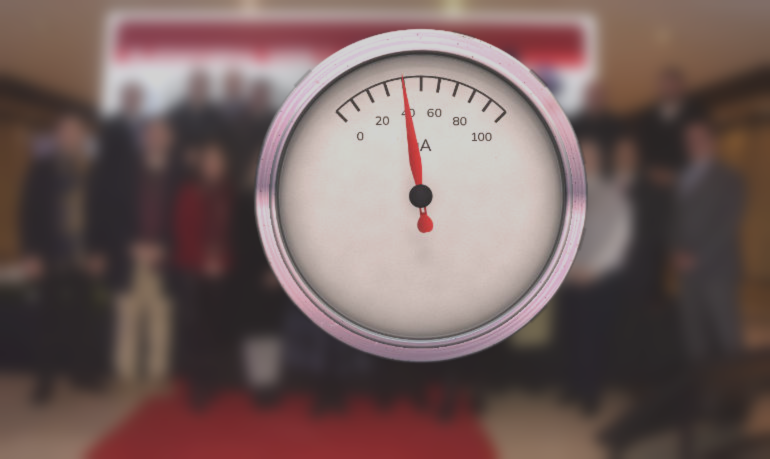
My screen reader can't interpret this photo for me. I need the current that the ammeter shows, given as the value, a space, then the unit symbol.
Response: 40 µA
